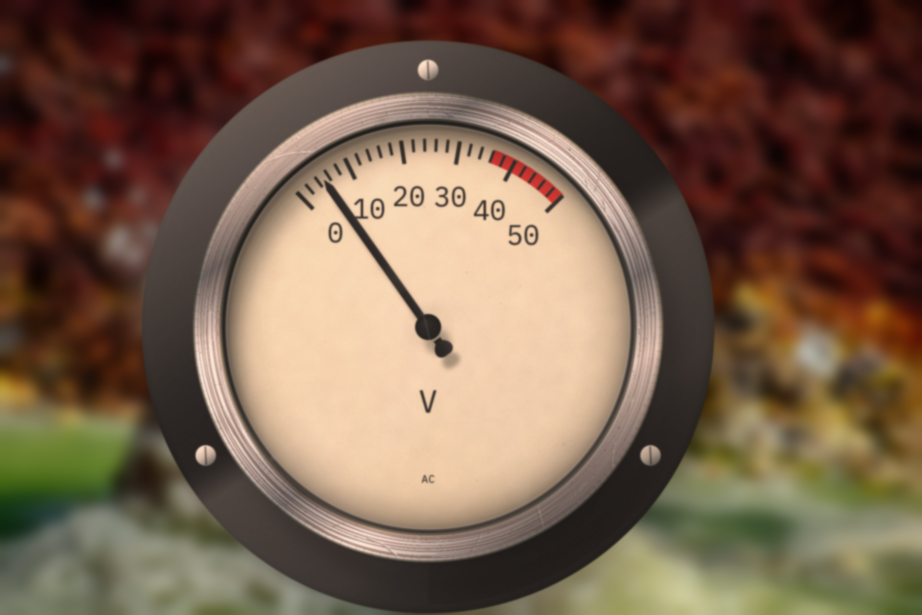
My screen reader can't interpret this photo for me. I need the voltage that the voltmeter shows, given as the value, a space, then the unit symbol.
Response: 5 V
